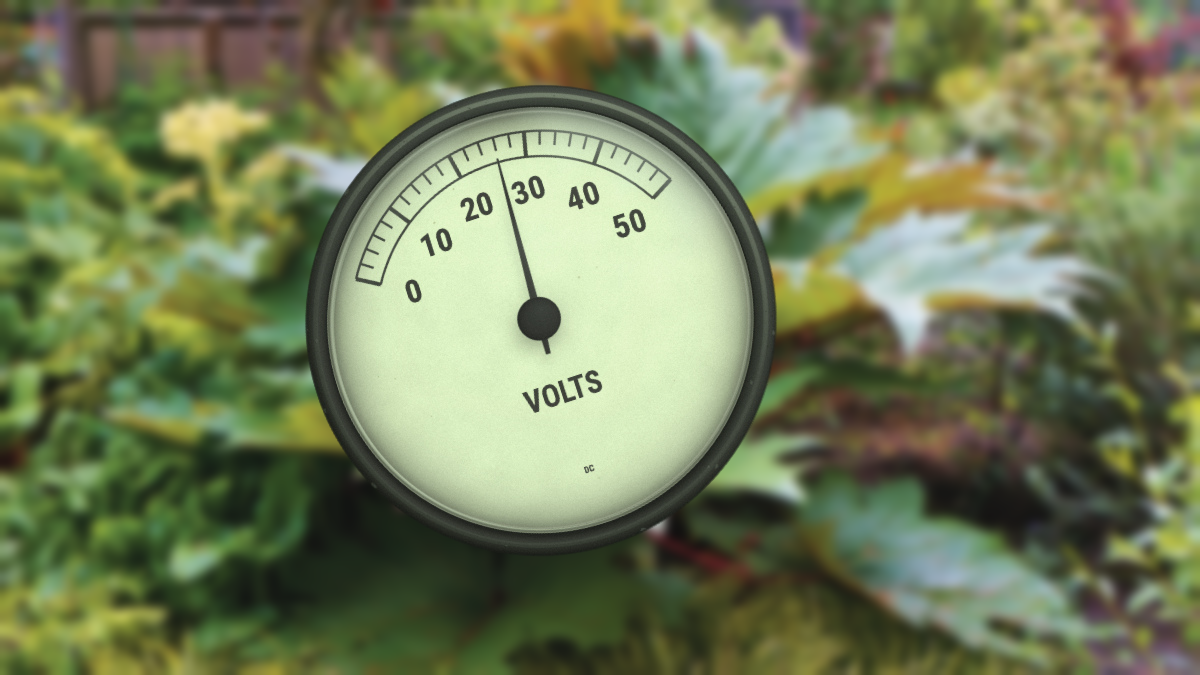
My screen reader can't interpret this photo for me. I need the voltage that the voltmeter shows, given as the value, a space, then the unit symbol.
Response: 26 V
